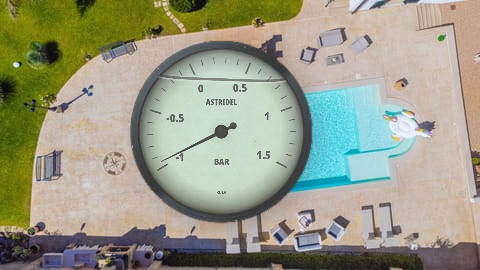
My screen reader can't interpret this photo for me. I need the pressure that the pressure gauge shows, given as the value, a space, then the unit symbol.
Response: -0.95 bar
